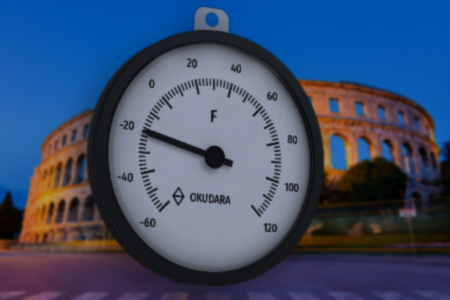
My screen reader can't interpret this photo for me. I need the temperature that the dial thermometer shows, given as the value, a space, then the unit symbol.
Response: -20 °F
